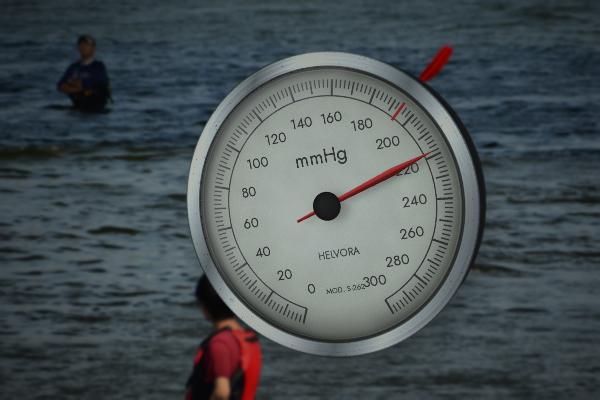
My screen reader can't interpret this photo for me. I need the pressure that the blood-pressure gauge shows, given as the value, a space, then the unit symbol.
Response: 218 mmHg
